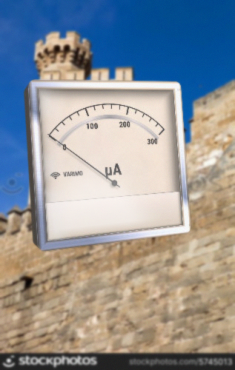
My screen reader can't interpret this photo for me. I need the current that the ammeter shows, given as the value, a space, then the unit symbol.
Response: 0 µA
